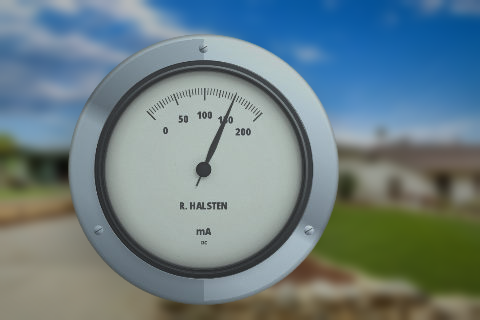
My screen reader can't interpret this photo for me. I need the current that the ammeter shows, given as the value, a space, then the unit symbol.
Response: 150 mA
